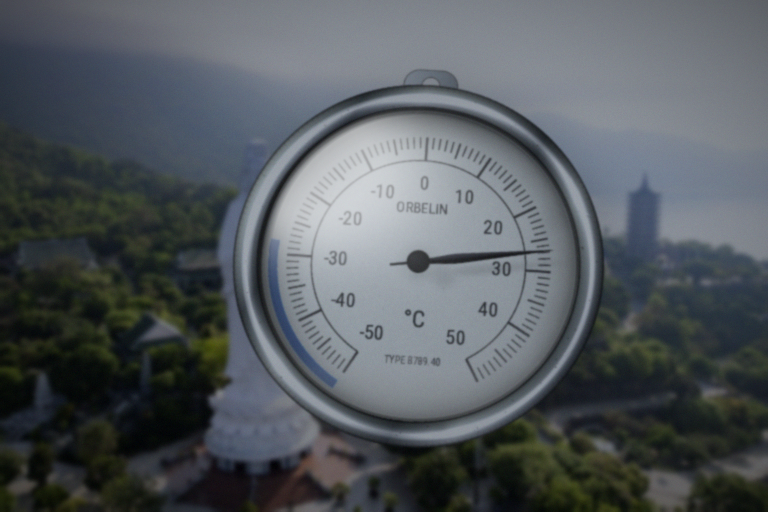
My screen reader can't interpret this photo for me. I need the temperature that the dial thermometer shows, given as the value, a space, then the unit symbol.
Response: 27 °C
